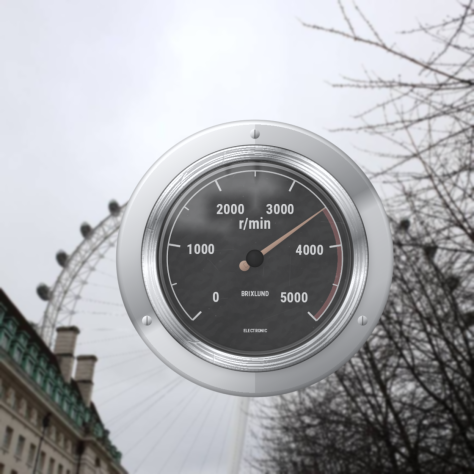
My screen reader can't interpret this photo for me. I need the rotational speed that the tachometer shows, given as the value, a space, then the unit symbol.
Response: 3500 rpm
